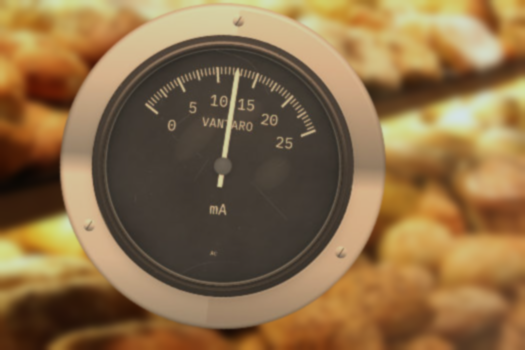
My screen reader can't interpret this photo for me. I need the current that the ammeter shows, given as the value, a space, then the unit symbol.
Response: 12.5 mA
